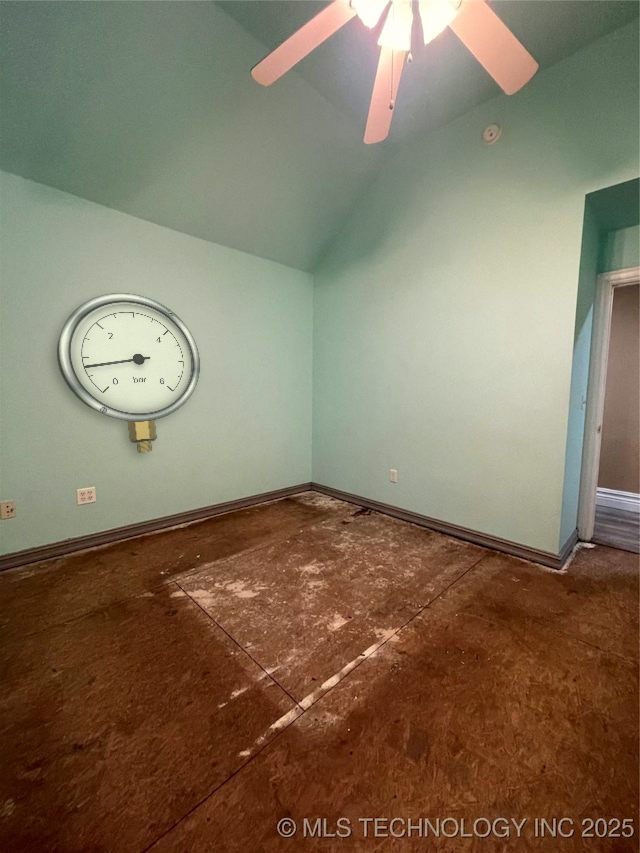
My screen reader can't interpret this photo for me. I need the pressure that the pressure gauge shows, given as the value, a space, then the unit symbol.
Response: 0.75 bar
